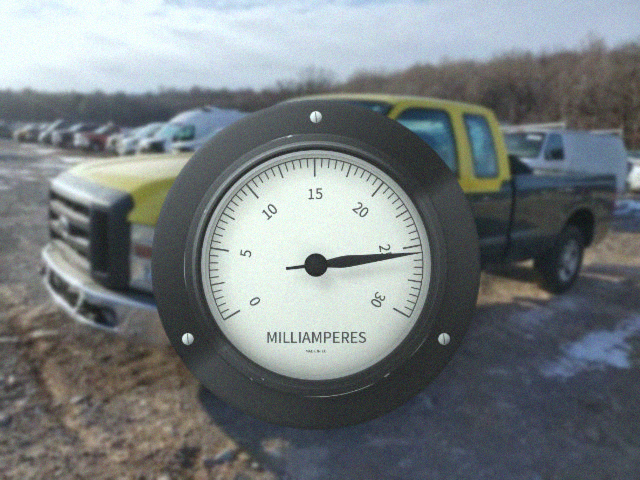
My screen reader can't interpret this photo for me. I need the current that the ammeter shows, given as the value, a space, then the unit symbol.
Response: 25.5 mA
